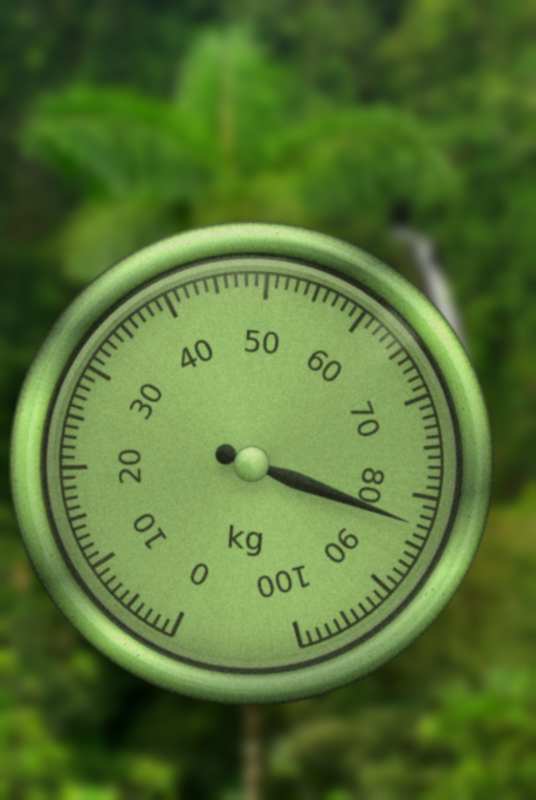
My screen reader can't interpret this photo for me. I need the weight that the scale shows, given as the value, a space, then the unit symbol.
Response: 83 kg
